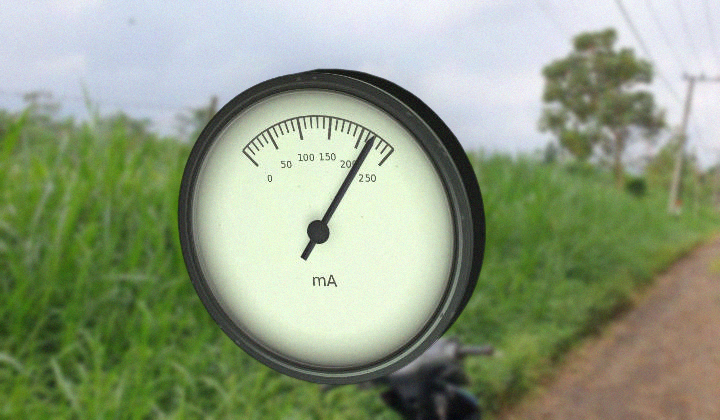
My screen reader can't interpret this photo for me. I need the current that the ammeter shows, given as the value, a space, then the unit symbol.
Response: 220 mA
